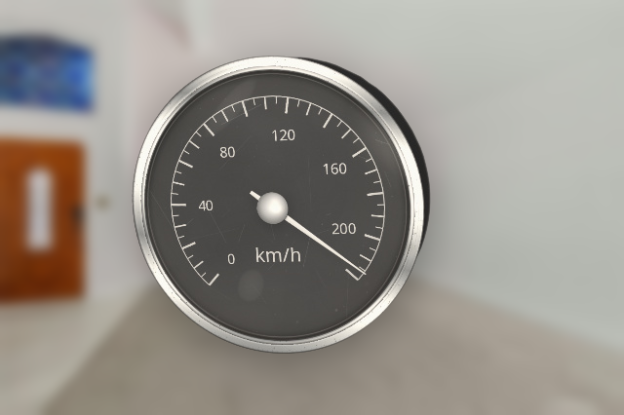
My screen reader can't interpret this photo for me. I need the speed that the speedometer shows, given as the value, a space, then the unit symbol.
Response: 215 km/h
